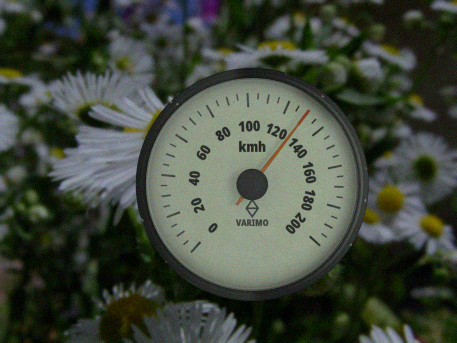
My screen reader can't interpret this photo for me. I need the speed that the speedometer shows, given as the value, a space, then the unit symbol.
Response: 130 km/h
